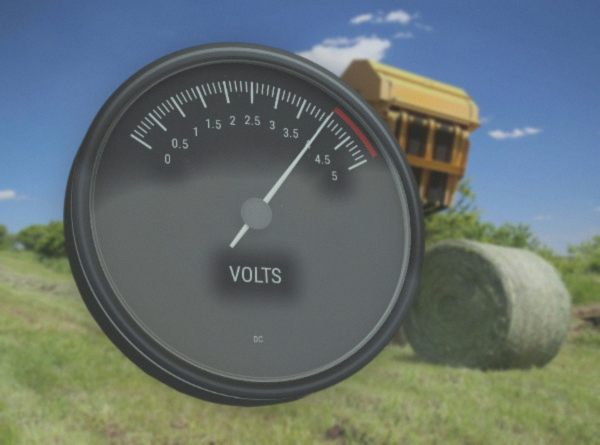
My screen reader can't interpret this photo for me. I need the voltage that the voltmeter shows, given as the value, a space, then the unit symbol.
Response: 4 V
